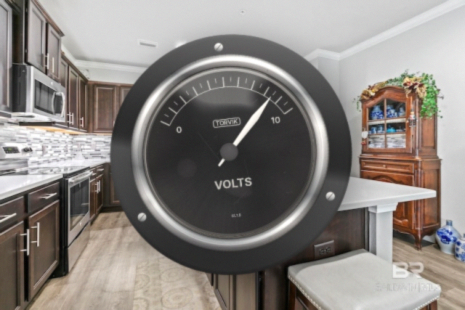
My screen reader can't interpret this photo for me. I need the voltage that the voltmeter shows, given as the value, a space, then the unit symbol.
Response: 8.5 V
